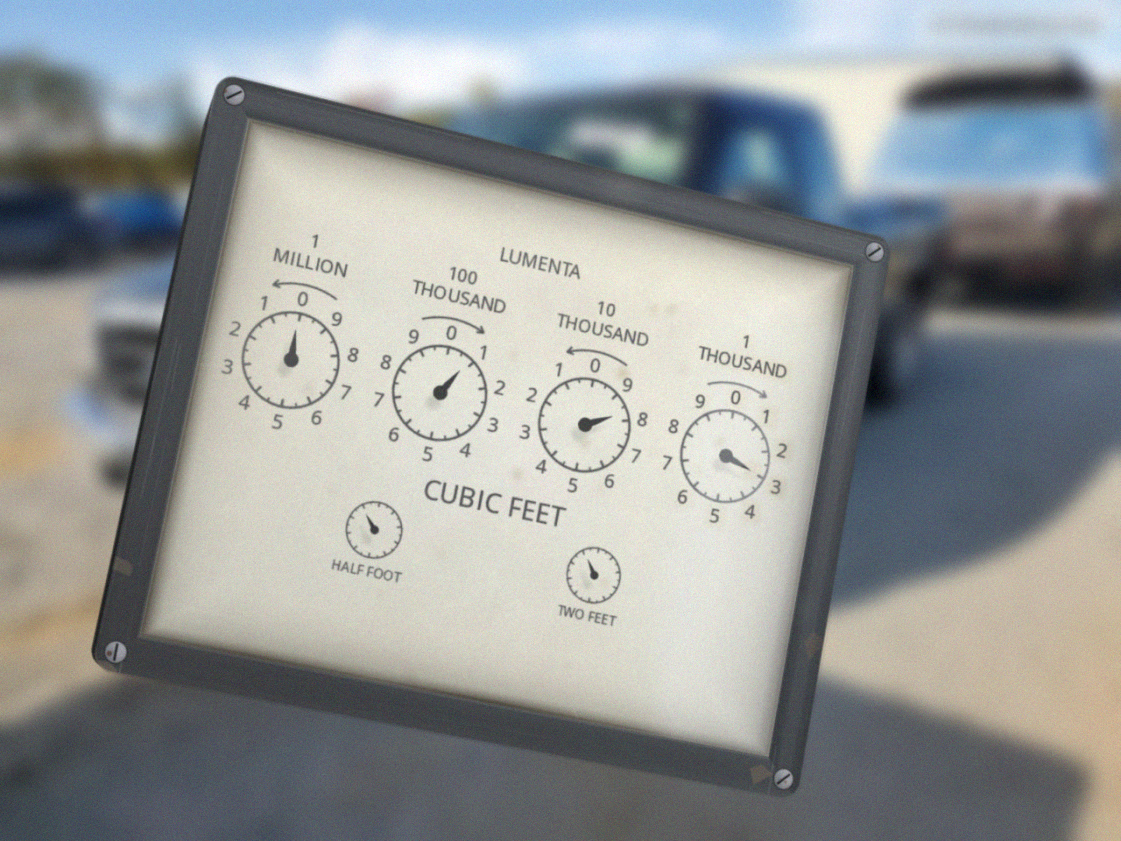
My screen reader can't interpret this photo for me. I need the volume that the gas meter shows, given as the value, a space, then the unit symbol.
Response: 8300 ft³
